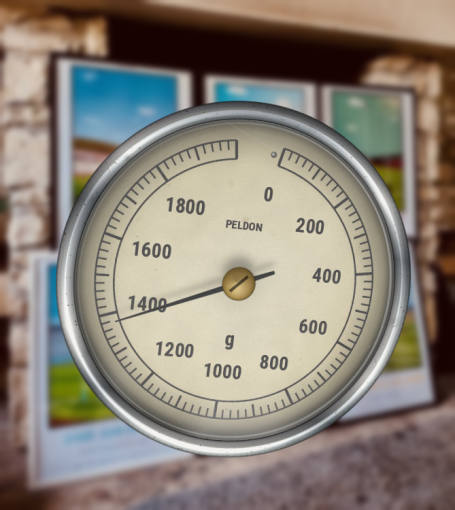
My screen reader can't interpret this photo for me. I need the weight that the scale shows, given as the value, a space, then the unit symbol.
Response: 1380 g
